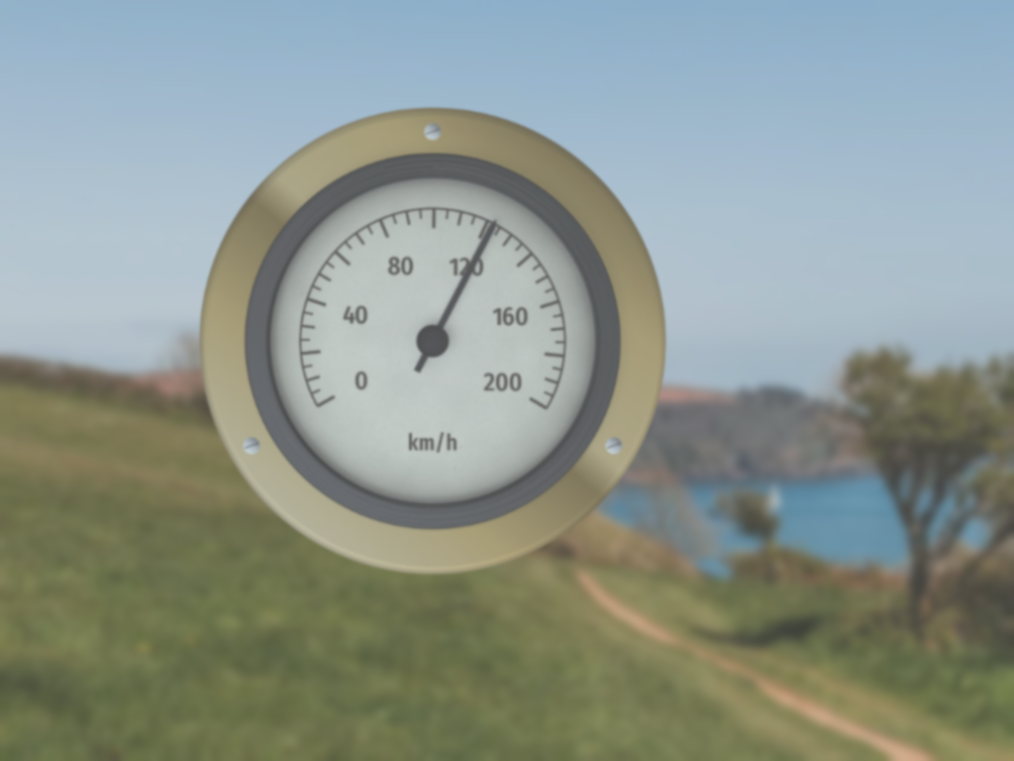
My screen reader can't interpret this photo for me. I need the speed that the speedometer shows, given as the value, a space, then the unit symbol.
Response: 122.5 km/h
